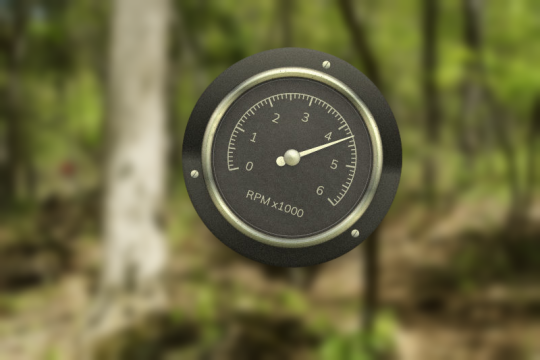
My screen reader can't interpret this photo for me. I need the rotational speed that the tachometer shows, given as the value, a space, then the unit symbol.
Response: 4300 rpm
